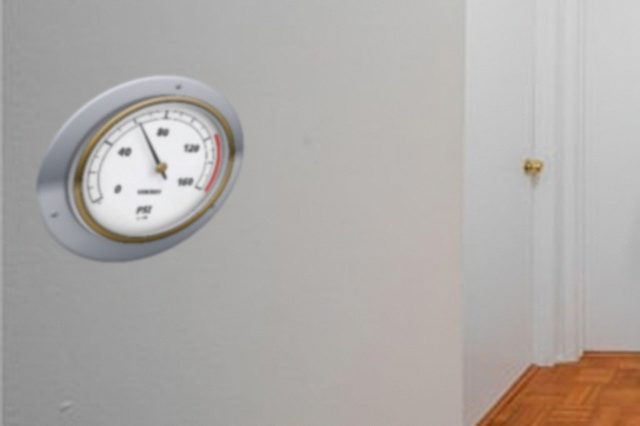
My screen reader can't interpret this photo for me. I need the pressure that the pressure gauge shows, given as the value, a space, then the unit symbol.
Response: 60 psi
